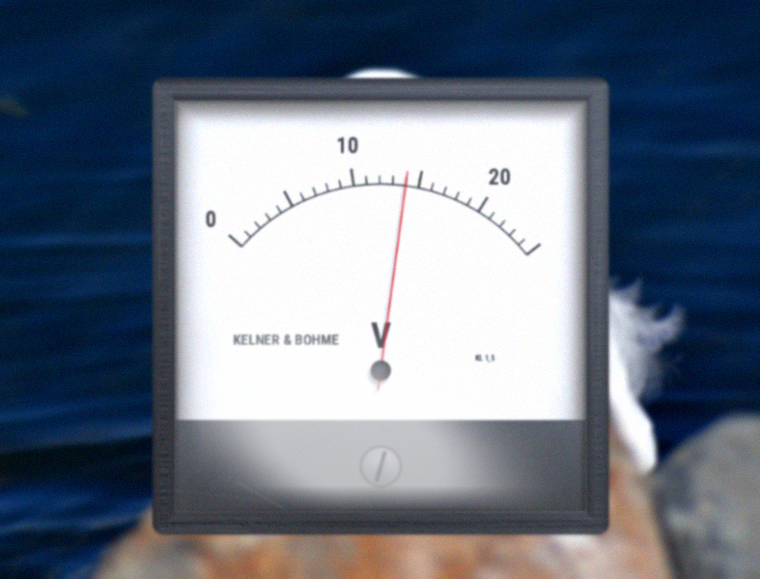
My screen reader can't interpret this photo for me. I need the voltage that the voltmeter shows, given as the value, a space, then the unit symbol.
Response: 14 V
